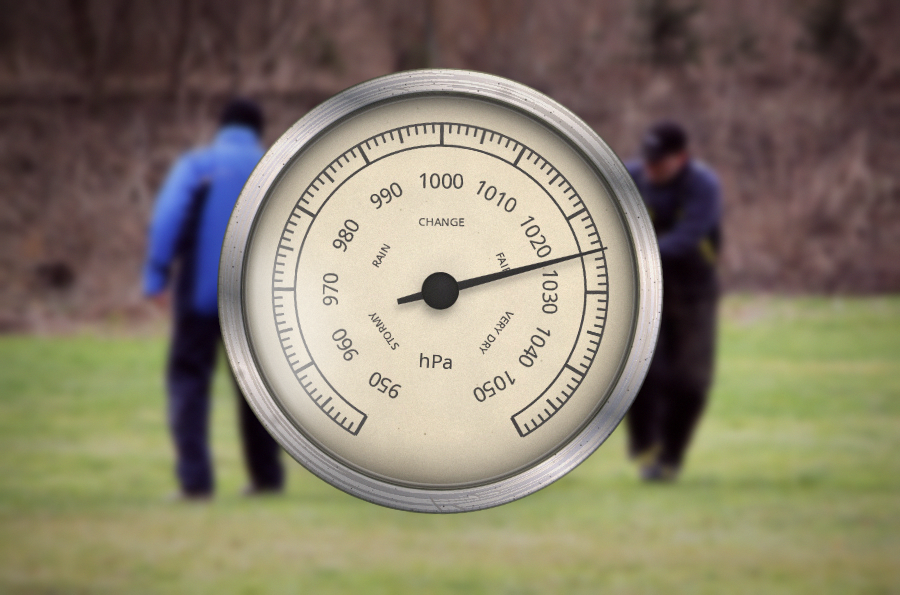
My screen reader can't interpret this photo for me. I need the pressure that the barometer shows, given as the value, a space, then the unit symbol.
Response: 1025 hPa
